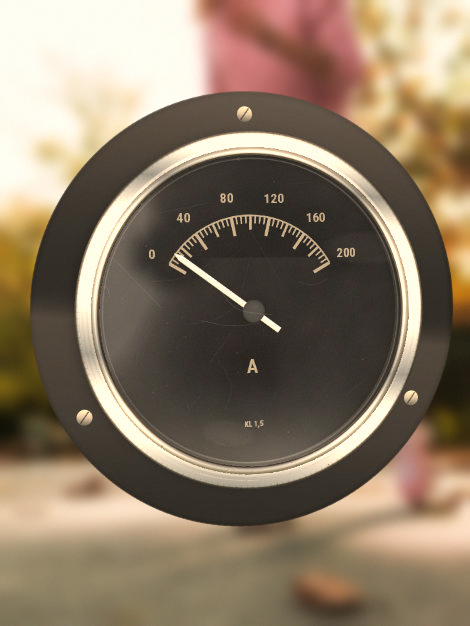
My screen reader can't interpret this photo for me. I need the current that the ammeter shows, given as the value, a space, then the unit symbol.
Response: 10 A
